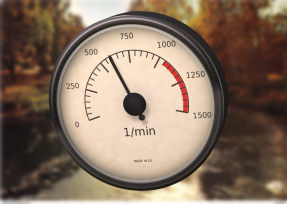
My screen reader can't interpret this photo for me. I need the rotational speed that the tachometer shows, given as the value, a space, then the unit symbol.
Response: 600 rpm
